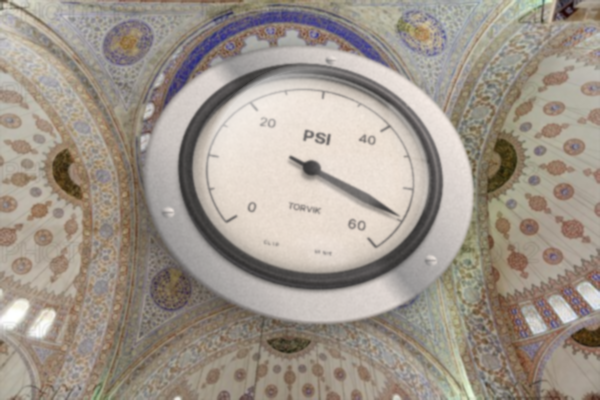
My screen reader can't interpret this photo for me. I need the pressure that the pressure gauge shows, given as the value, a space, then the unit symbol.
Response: 55 psi
